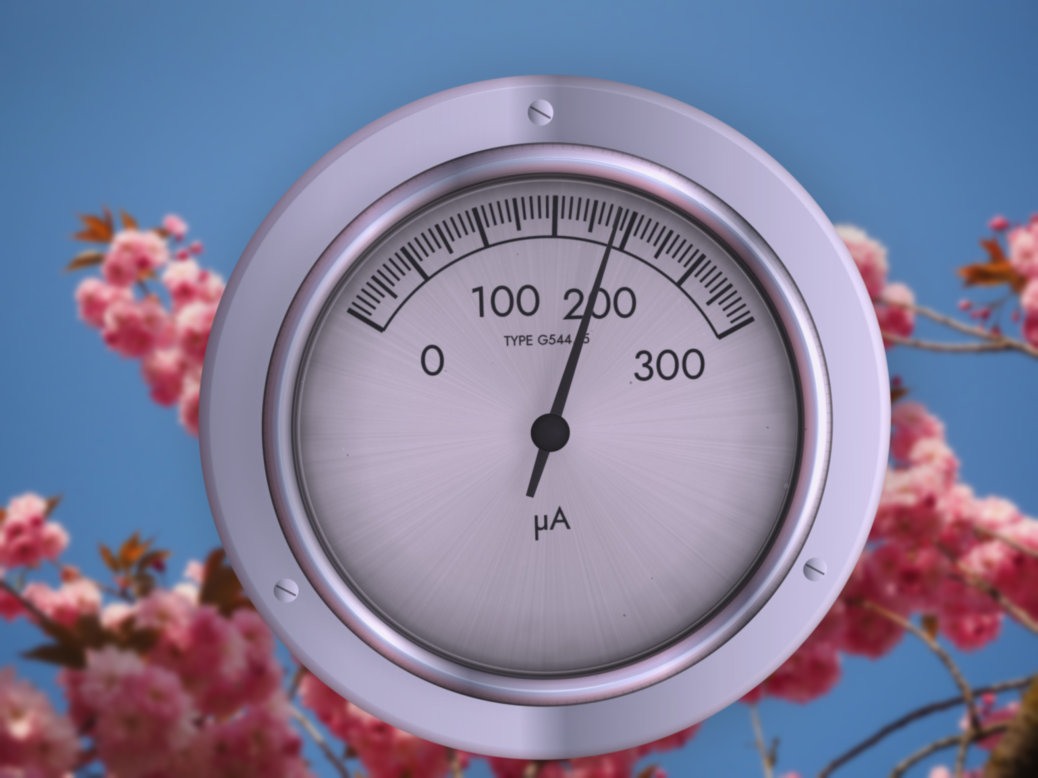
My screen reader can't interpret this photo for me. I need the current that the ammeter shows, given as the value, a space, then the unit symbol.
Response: 190 µA
